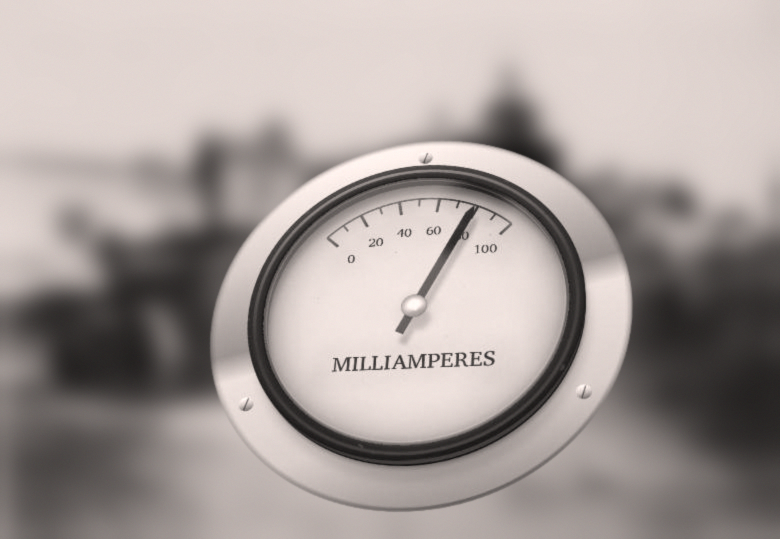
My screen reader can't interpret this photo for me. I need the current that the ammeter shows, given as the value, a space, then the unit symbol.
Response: 80 mA
